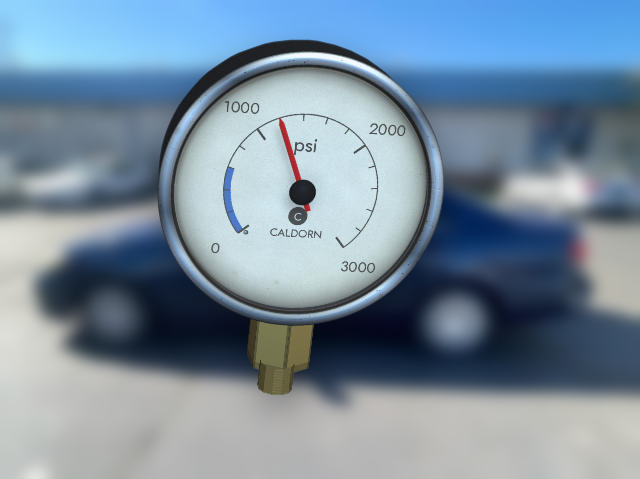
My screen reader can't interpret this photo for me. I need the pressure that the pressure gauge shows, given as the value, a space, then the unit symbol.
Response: 1200 psi
